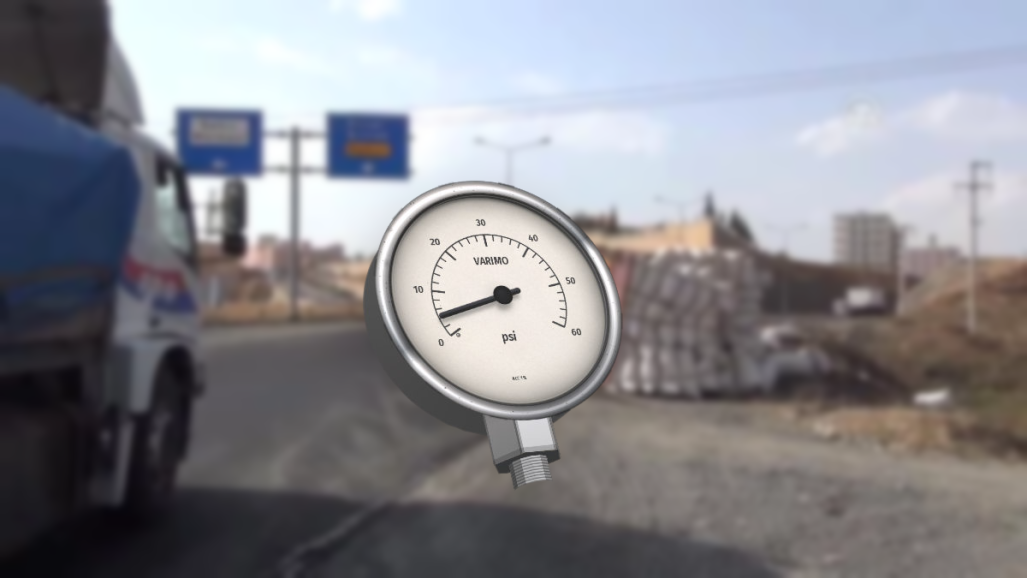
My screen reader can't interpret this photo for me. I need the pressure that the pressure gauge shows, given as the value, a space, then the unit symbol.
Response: 4 psi
